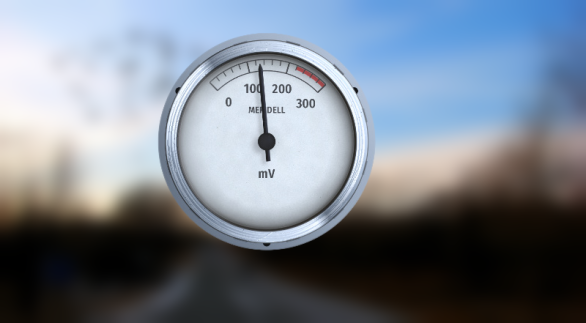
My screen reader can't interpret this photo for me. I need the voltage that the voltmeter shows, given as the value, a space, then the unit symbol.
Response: 130 mV
